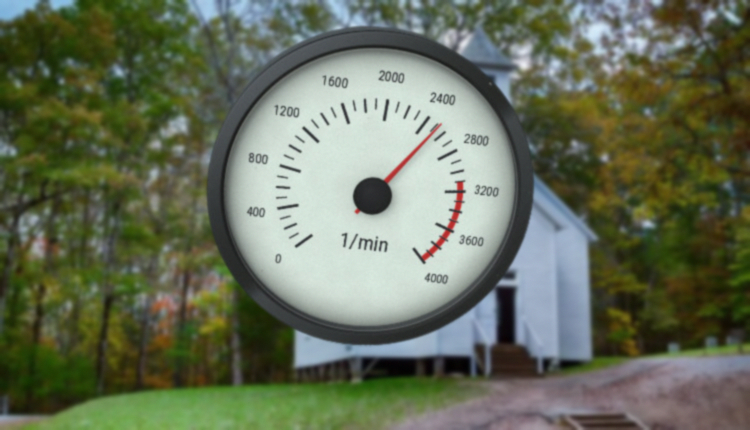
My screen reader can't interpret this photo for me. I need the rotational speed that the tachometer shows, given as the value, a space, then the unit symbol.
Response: 2500 rpm
